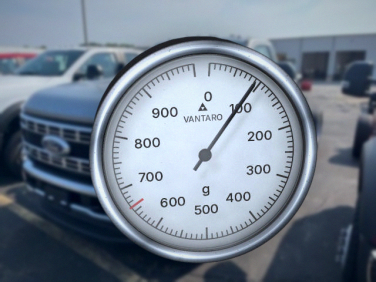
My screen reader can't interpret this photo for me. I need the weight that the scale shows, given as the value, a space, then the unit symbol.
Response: 90 g
